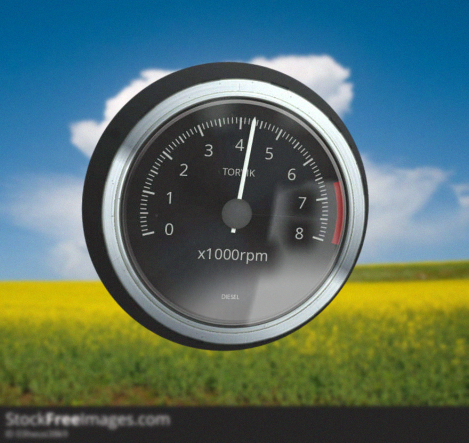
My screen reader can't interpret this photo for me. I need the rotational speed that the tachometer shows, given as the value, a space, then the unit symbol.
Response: 4300 rpm
